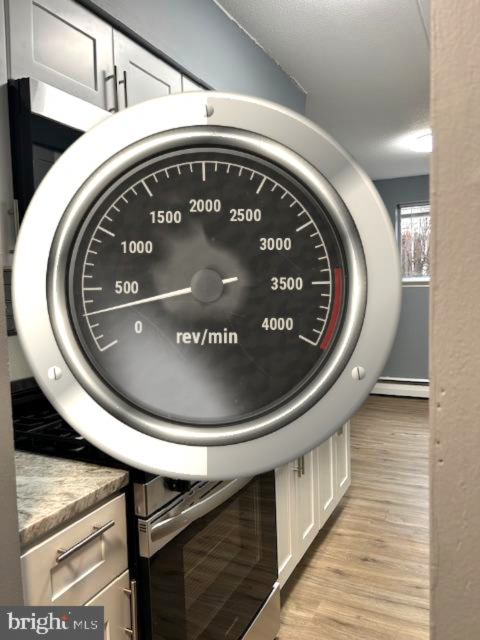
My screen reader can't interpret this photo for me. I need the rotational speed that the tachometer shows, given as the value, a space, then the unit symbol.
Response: 300 rpm
